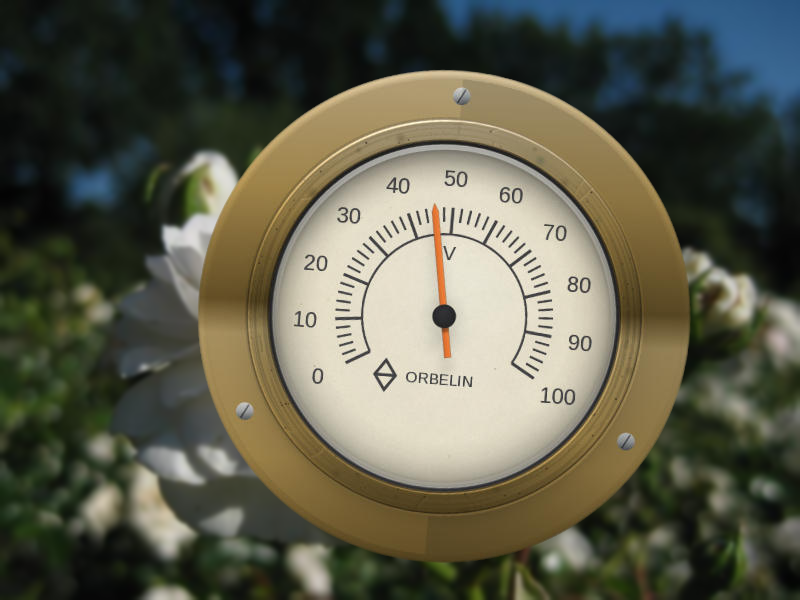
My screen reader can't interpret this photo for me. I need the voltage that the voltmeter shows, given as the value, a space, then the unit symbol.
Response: 46 V
